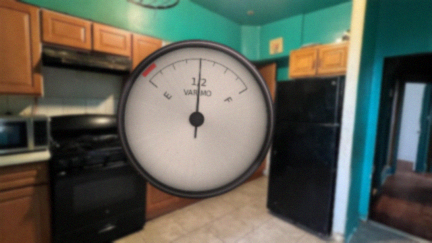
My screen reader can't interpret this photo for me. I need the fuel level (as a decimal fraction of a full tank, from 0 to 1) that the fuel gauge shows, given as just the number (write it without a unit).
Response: 0.5
